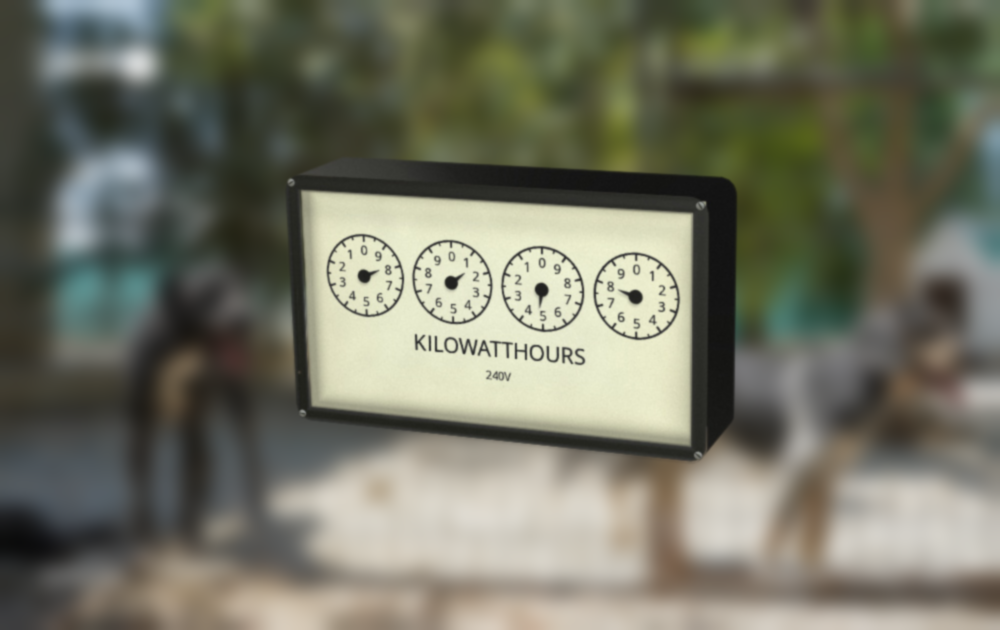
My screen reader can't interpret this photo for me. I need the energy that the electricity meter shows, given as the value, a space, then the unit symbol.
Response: 8148 kWh
